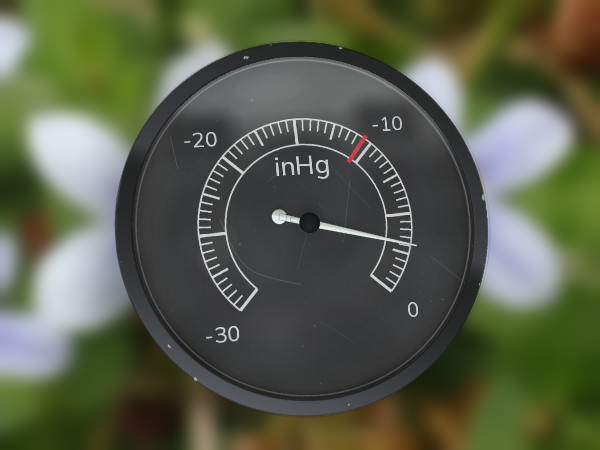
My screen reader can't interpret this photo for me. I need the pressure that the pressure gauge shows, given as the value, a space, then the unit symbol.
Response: -3 inHg
